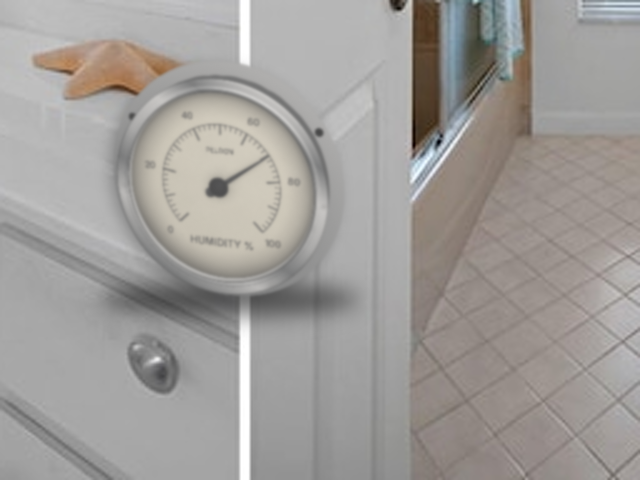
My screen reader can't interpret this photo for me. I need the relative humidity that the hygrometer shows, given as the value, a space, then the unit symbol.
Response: 70 %
